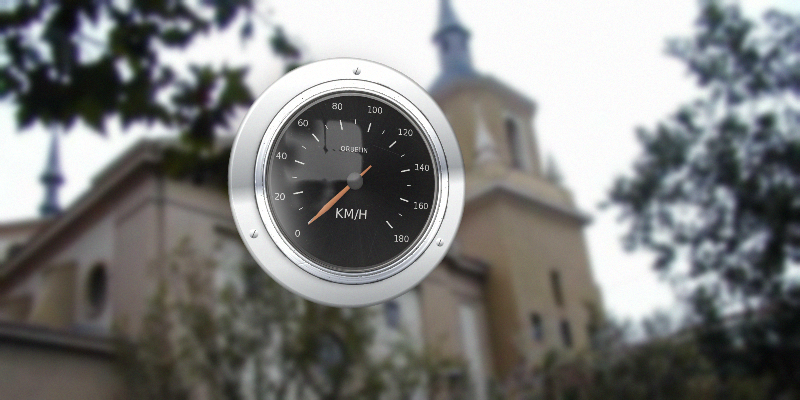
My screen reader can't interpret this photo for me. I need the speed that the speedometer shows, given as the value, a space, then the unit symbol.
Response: 0 km/h
